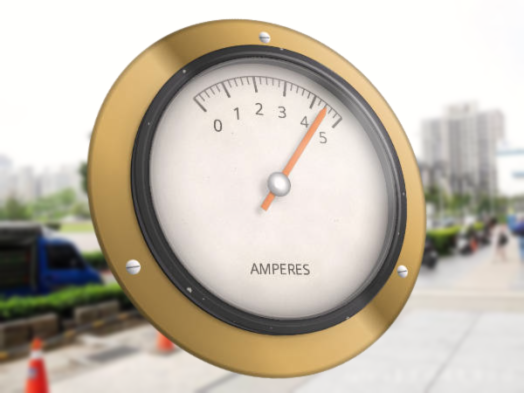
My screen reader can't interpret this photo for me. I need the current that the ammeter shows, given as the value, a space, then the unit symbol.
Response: 4.4 A
